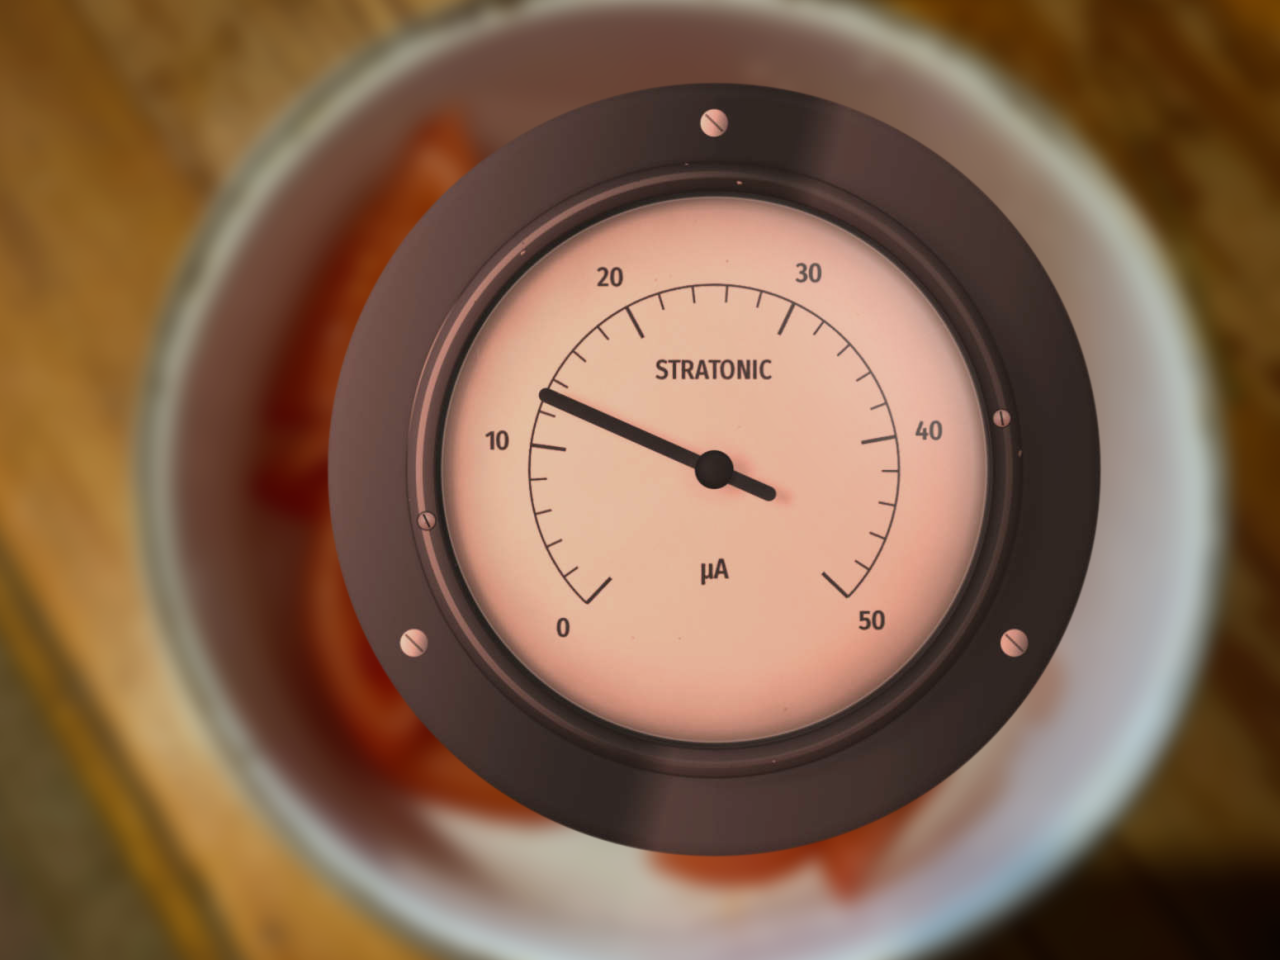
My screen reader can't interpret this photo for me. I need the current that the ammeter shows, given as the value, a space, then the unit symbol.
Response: 13 µA
